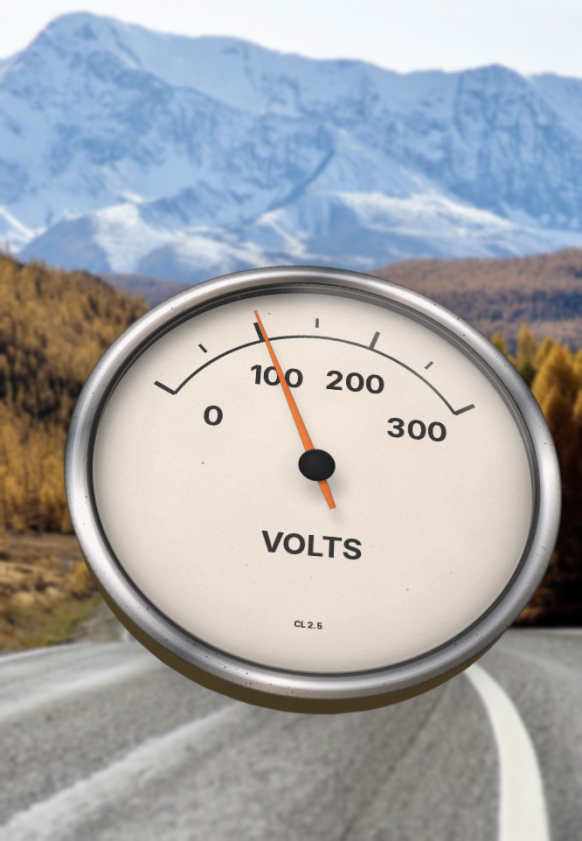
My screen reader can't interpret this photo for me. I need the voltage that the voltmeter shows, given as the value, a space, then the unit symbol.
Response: 100 V
